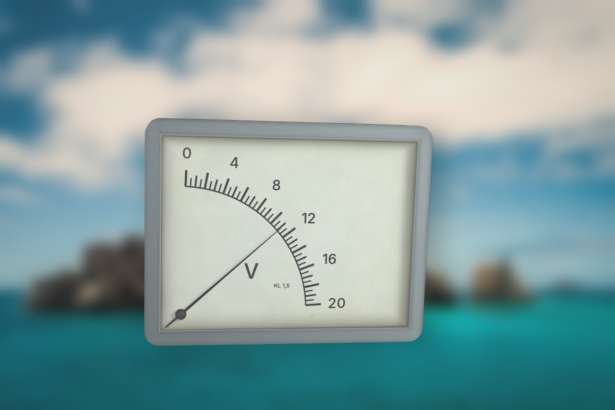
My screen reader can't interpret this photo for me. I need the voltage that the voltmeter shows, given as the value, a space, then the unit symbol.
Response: 11 V
